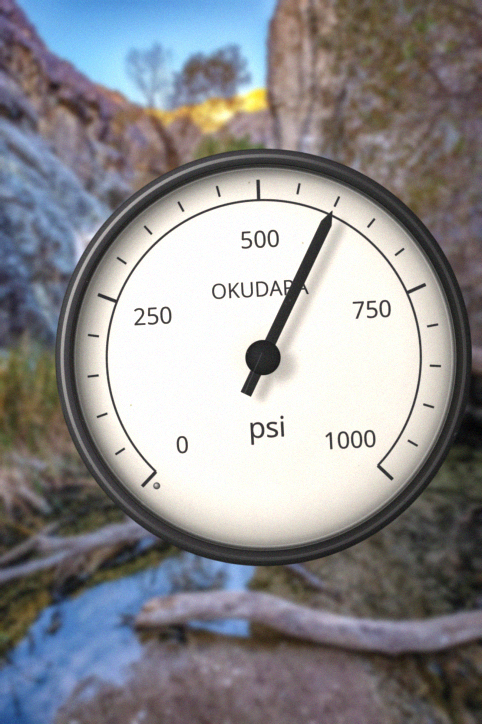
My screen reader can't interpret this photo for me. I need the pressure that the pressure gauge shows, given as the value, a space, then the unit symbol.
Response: 600 psi
